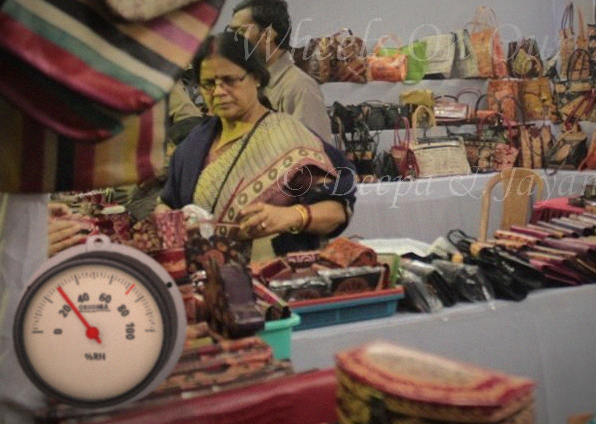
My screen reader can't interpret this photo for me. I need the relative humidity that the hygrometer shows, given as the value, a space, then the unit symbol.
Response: 30 %
